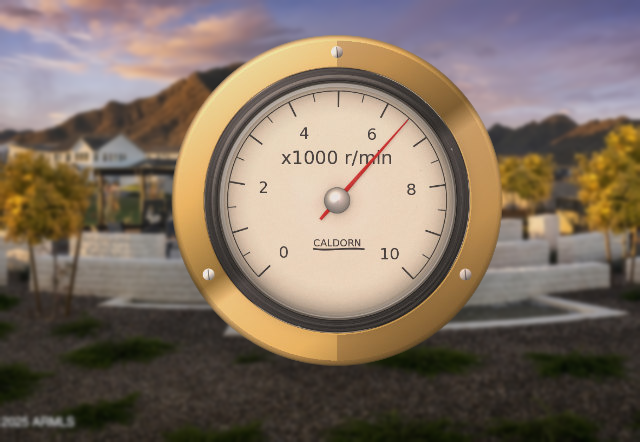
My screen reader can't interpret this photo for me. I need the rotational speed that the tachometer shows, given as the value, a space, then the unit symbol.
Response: 6500 rpm
